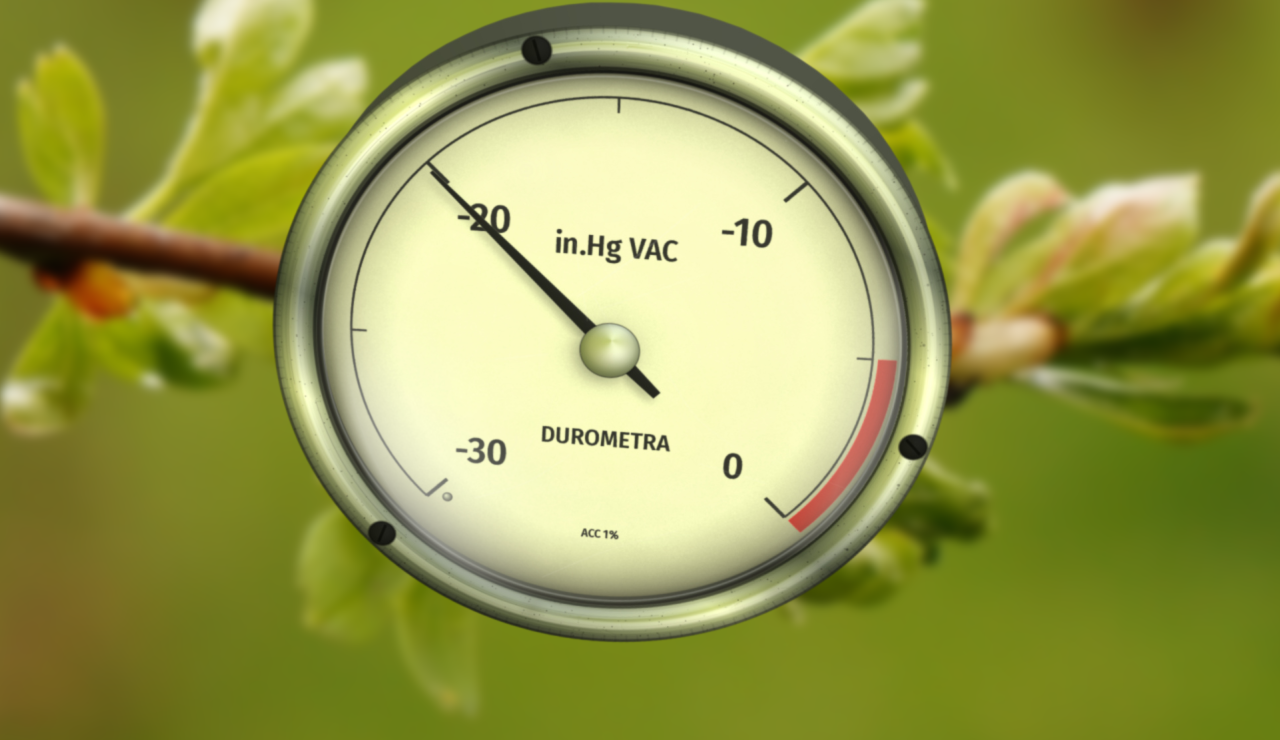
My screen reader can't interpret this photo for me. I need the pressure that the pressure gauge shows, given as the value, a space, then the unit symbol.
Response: -20 inHg
